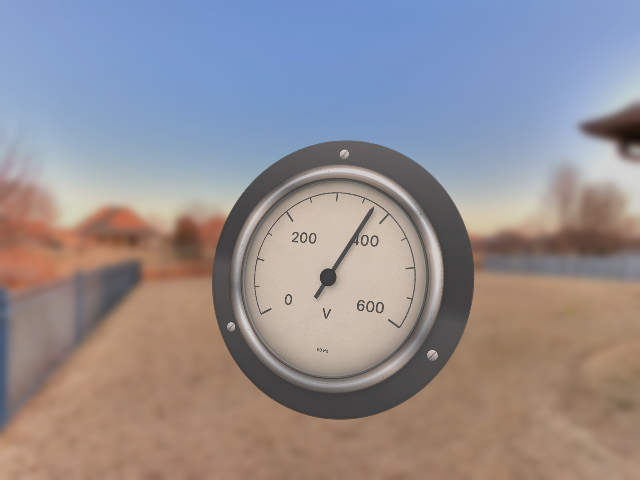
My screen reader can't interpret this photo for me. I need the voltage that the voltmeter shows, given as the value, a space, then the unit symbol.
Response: 375 V
